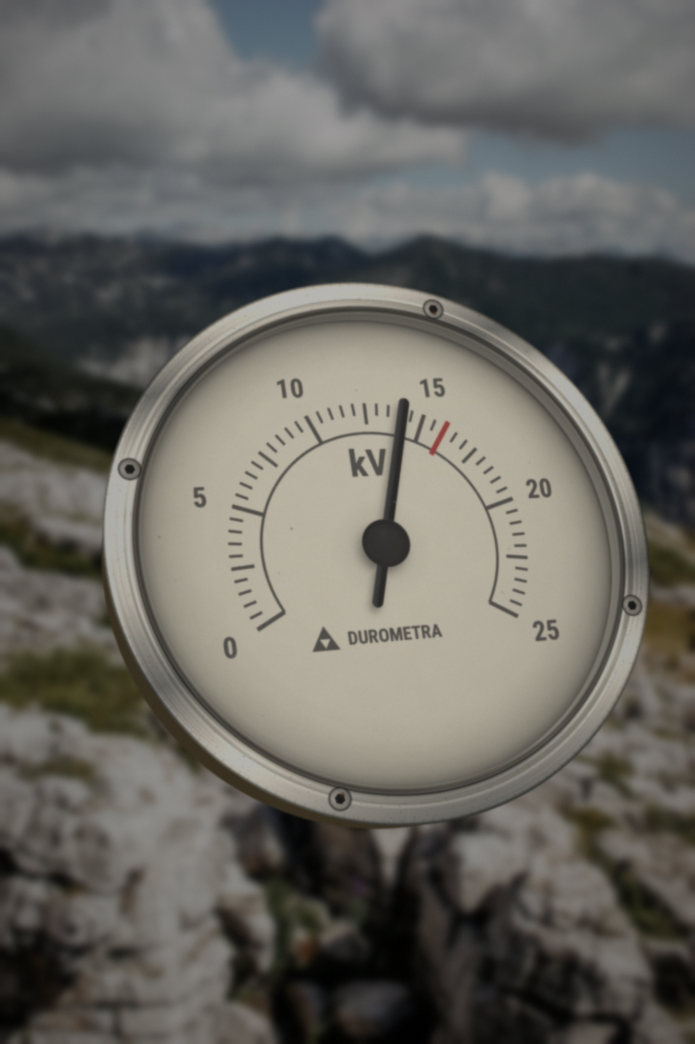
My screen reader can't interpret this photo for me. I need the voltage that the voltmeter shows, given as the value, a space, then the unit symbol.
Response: 14 kV
